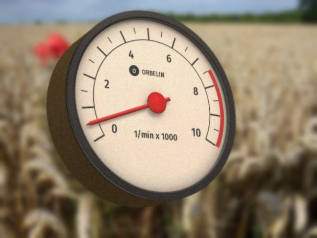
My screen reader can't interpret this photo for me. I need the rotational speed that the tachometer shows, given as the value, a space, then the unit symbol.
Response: 500 rpm
